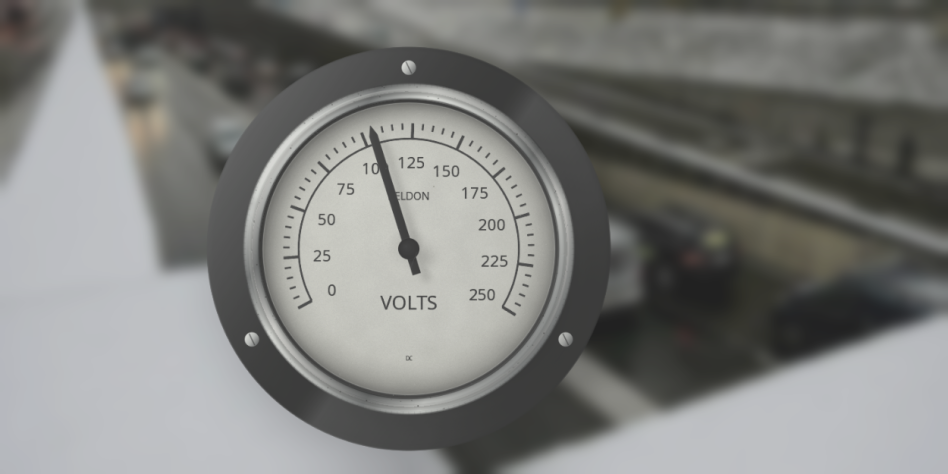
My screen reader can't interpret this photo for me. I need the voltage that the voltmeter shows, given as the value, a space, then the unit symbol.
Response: 105 V
